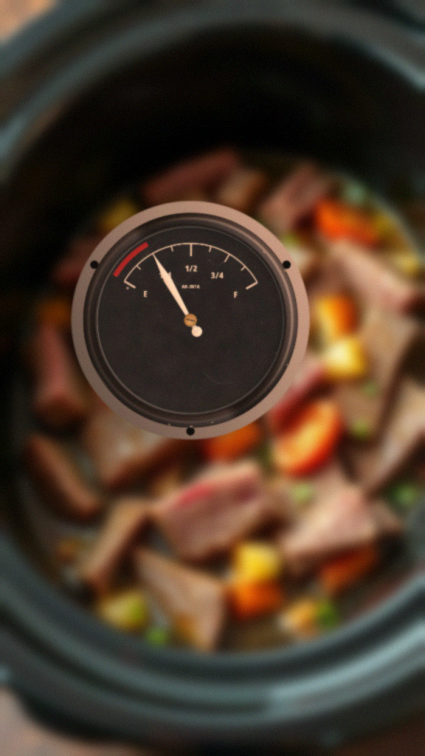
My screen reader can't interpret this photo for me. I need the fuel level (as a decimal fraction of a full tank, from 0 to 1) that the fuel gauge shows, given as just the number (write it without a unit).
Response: 0.25
